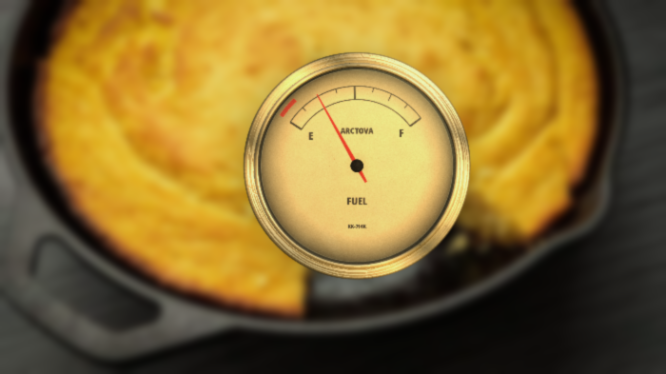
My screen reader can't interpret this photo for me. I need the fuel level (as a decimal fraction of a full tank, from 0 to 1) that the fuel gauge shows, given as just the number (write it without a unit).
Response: 0.25
